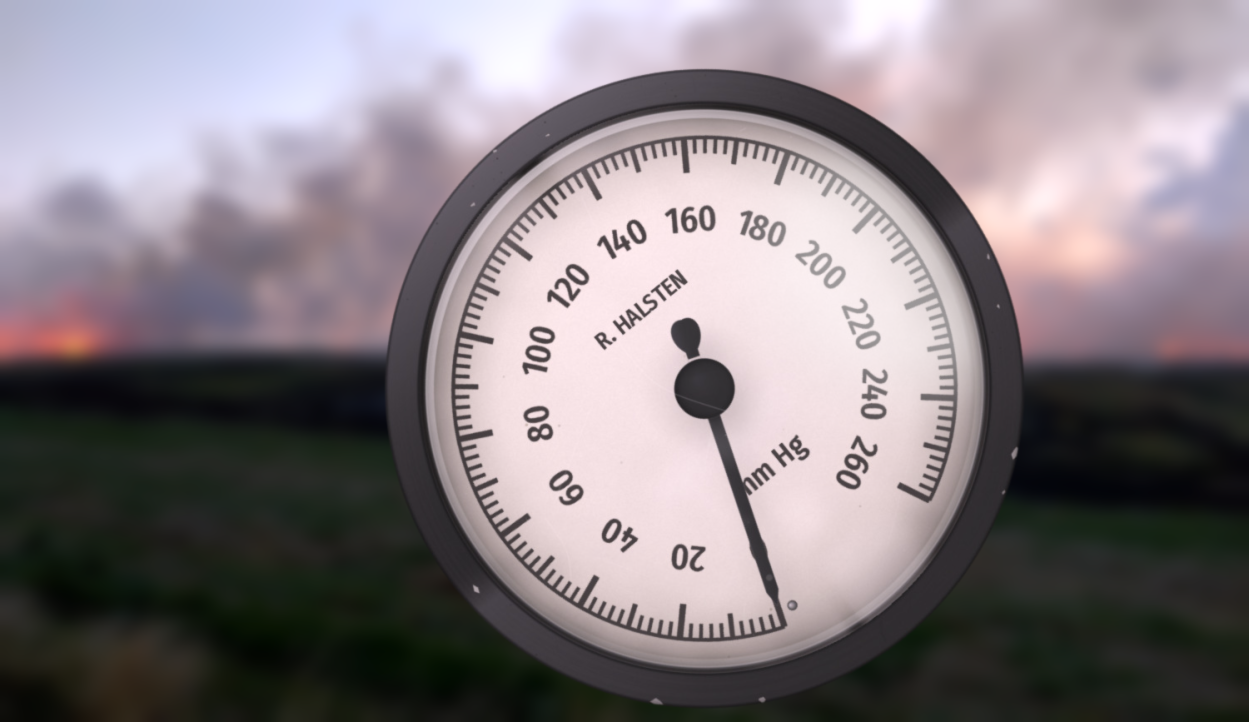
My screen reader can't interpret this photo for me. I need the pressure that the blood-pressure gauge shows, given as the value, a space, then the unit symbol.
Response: 0 mmHg
